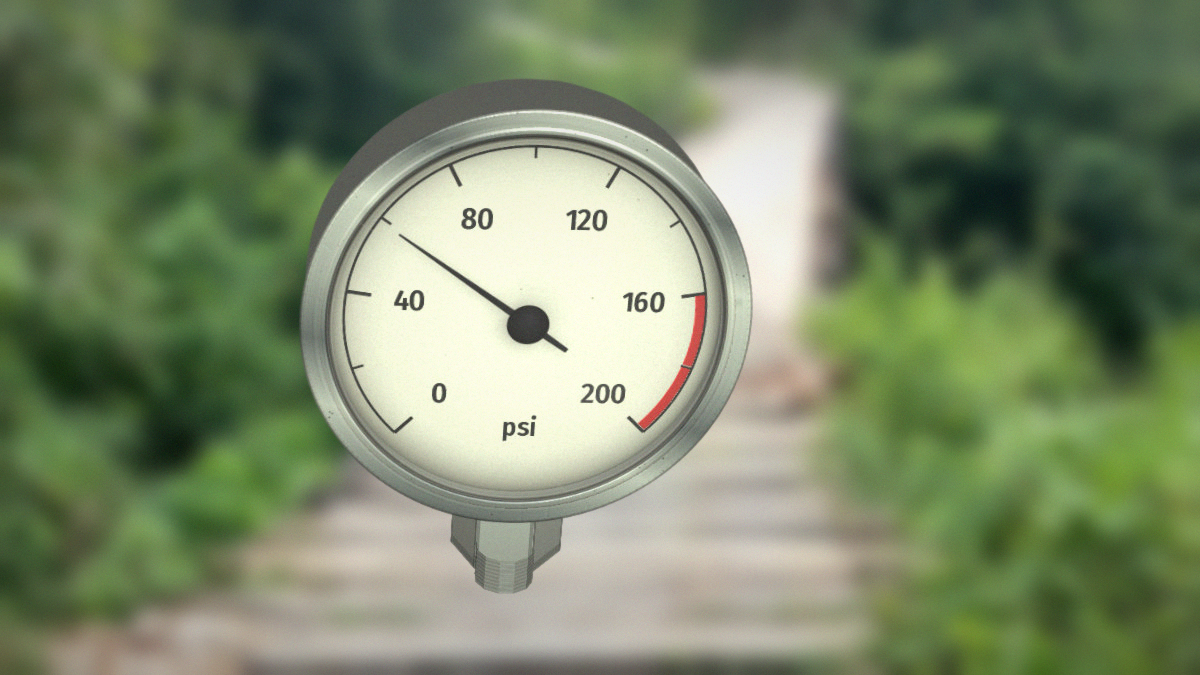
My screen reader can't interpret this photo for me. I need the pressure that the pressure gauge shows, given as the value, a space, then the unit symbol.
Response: 60 psi
